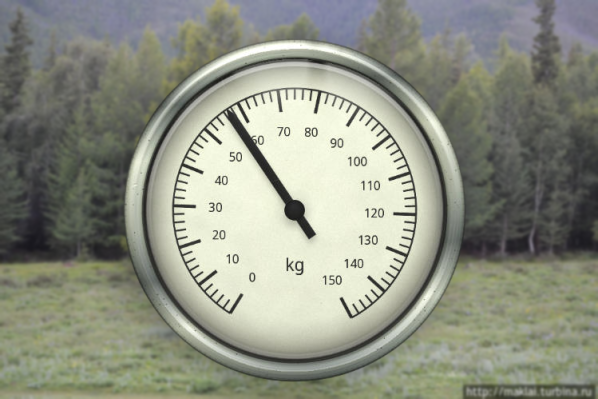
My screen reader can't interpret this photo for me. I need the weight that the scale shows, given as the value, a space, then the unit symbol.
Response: 57 kg
